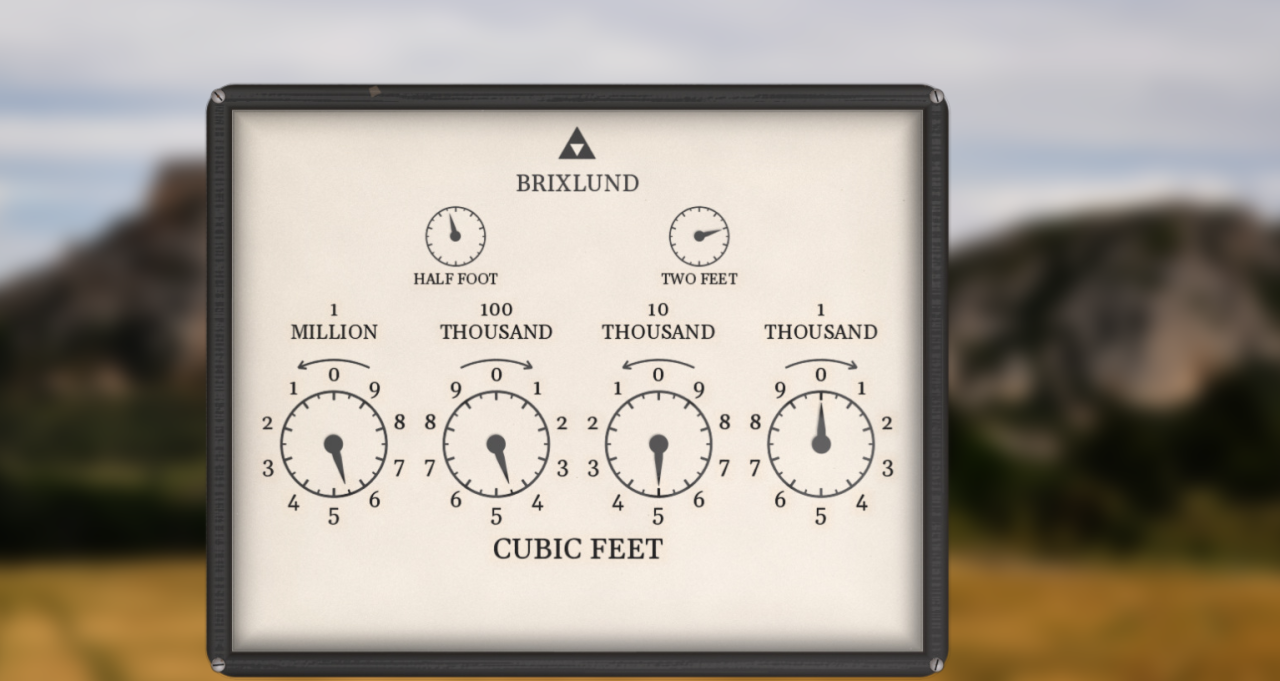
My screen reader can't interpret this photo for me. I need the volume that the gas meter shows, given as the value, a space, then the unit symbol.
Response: 545000 ft³
